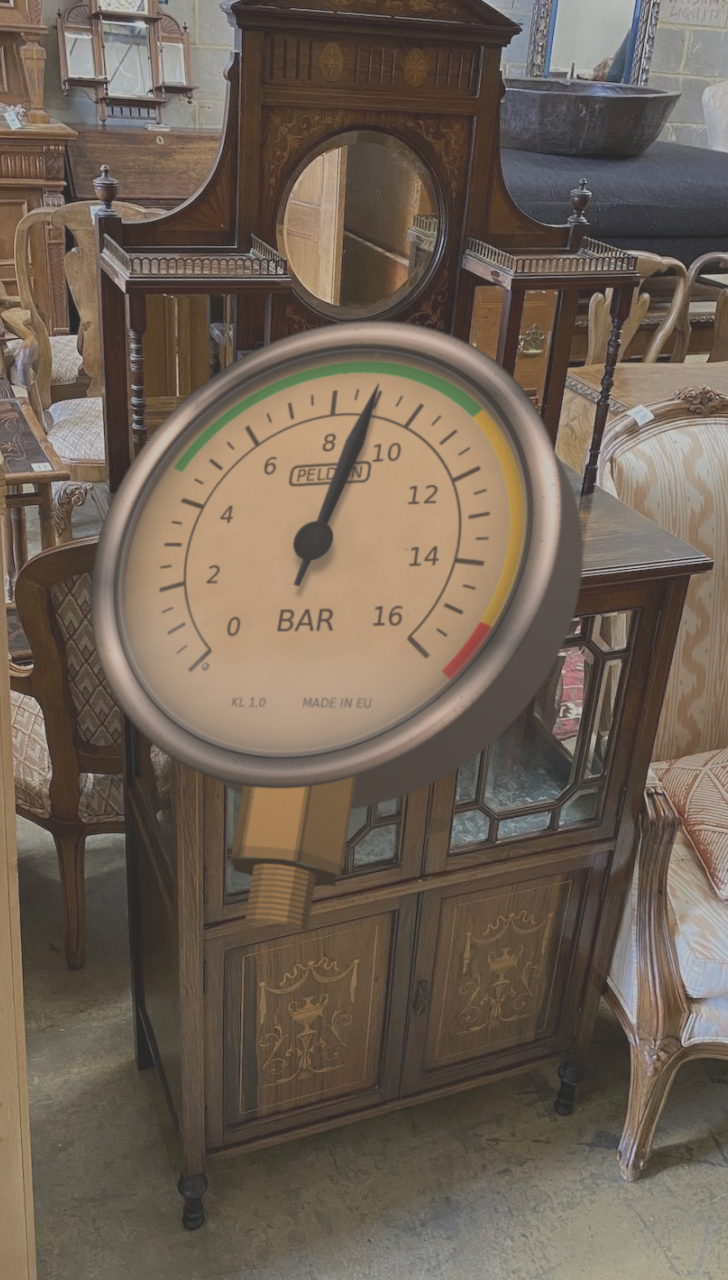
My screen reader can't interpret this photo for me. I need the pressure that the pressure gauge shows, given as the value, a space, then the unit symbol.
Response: 9 bar
